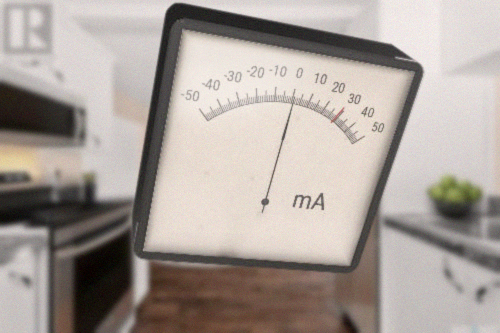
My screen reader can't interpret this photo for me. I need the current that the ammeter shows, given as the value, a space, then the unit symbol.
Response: 0 mA
